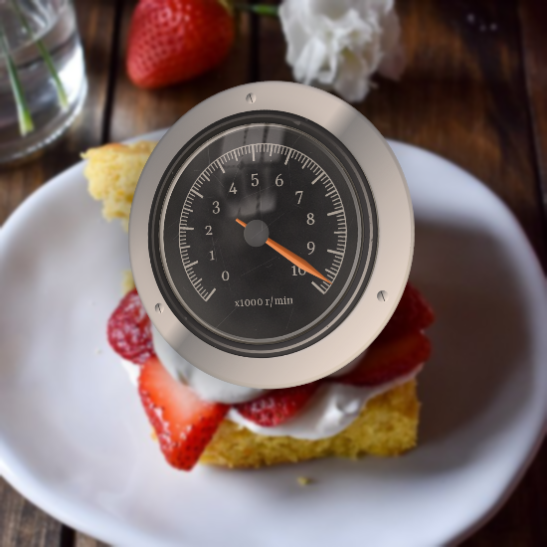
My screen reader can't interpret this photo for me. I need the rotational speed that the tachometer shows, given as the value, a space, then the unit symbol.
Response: 9700 rpm
